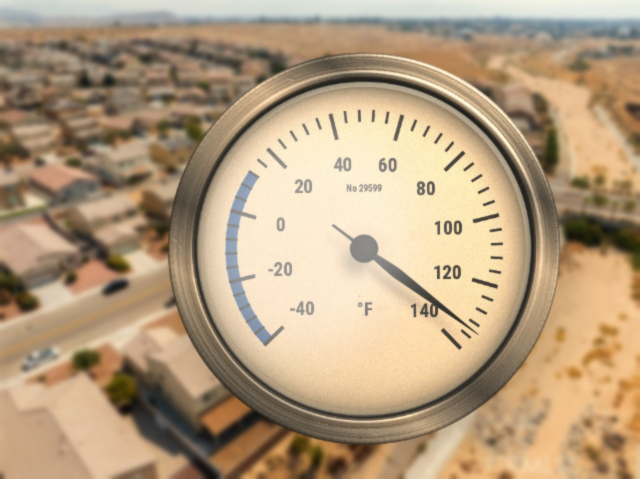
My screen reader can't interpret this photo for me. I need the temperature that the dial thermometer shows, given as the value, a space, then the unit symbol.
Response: 134 °F
